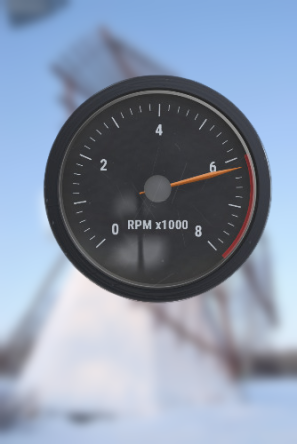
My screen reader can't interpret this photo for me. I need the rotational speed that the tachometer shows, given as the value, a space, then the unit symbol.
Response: 6200 rpm
